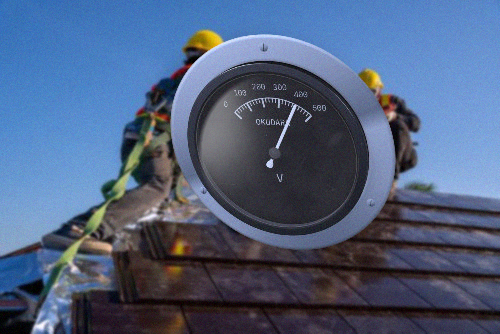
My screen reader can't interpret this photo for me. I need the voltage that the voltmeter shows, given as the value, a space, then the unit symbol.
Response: 400 V
